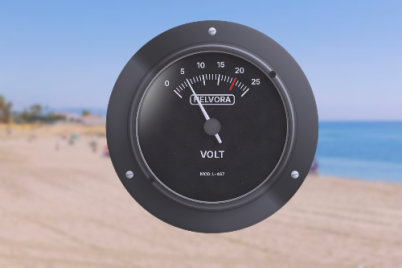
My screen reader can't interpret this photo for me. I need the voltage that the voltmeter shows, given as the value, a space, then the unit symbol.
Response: 5 V
